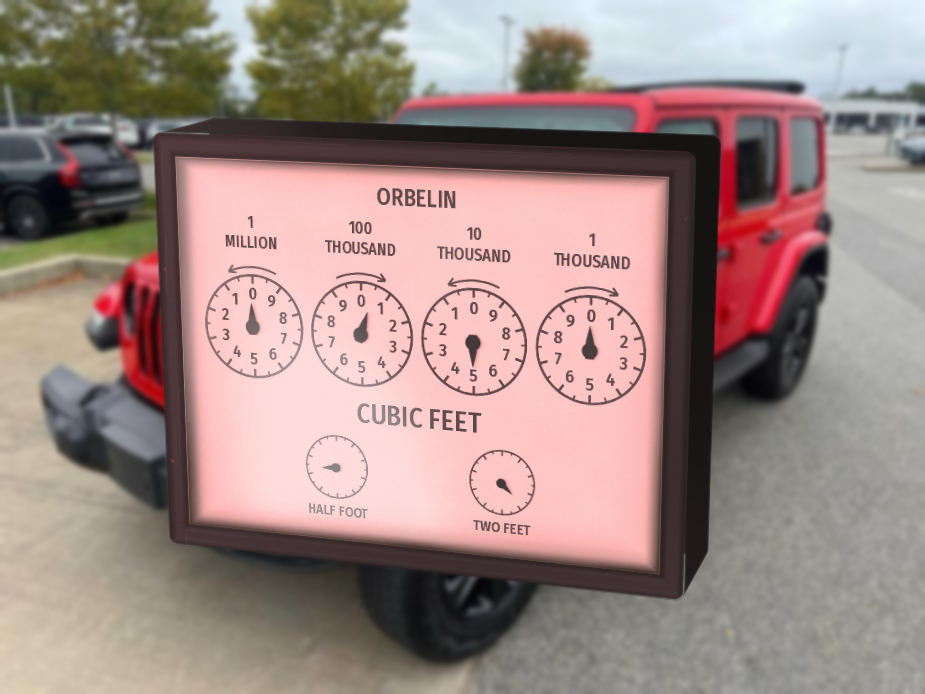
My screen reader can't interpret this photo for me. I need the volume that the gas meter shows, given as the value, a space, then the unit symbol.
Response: 5000 ft³
